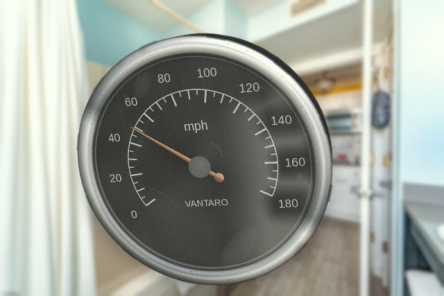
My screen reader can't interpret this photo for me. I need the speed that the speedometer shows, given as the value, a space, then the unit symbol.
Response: 50 mph
